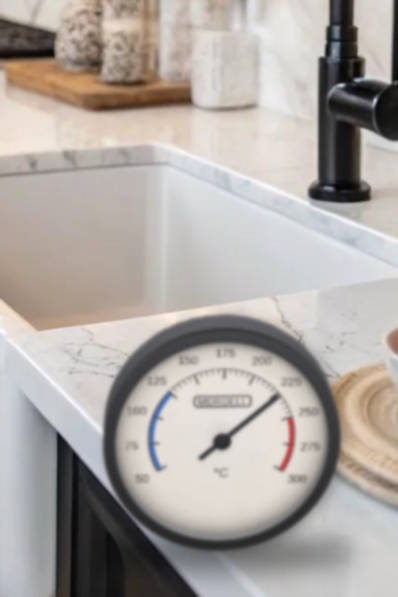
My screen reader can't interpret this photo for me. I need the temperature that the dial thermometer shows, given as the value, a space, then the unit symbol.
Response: 225 °C
